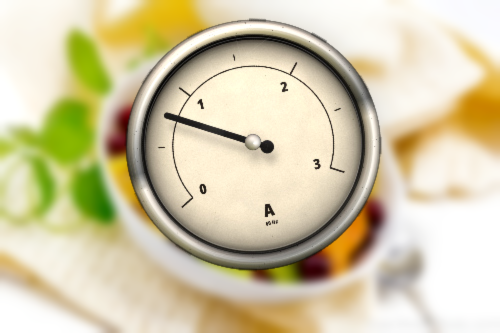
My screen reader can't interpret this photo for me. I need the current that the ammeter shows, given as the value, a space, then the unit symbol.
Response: 0.75 A
